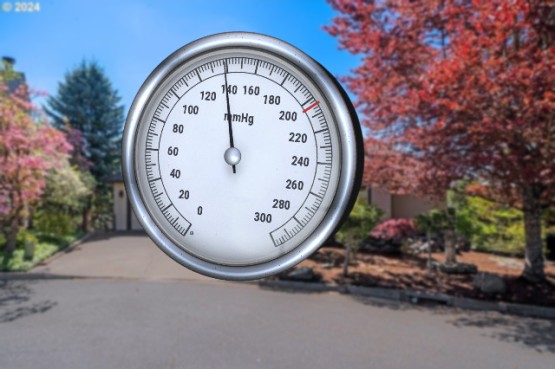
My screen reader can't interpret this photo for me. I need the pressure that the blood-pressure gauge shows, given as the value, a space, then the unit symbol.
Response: 140 mmHg
